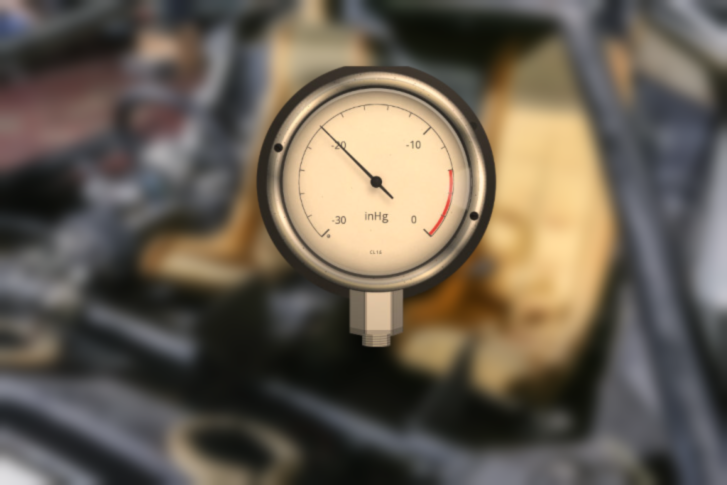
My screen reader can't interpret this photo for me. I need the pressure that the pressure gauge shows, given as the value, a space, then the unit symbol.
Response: -20 inHg
